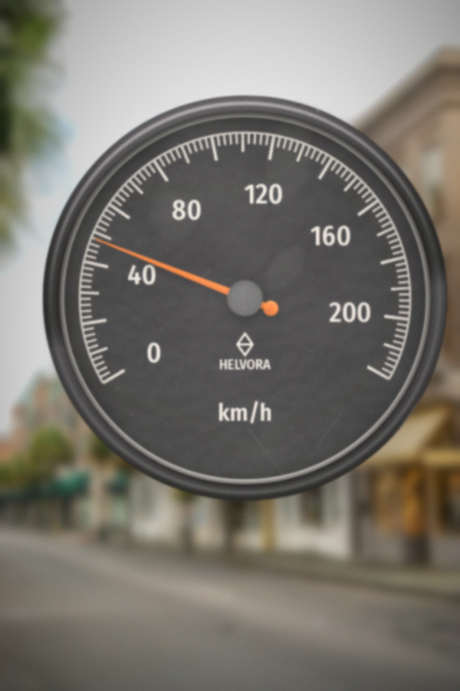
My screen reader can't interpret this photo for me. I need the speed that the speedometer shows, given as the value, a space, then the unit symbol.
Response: 48 km/h
